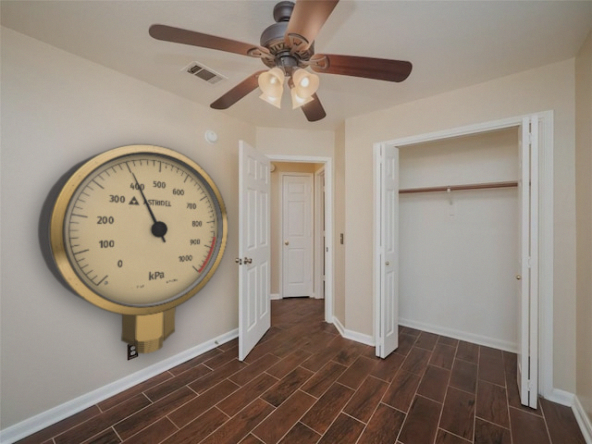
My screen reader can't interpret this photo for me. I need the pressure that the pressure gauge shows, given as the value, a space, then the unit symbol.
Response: 400 kPa
